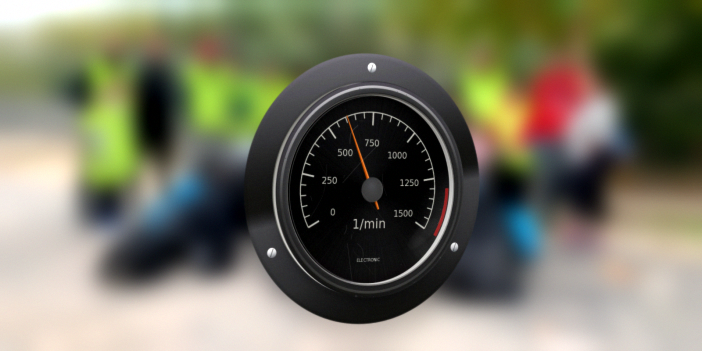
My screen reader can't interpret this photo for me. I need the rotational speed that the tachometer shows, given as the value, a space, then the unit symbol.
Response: 600 rpm
